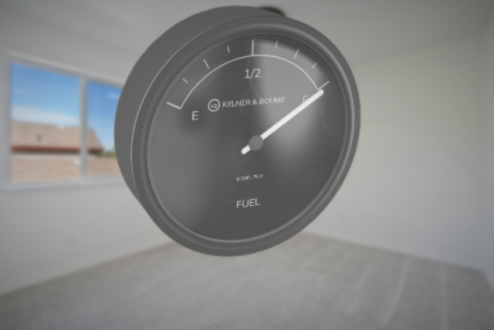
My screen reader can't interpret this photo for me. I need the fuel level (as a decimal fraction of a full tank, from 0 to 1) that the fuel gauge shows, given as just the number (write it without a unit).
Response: 1
